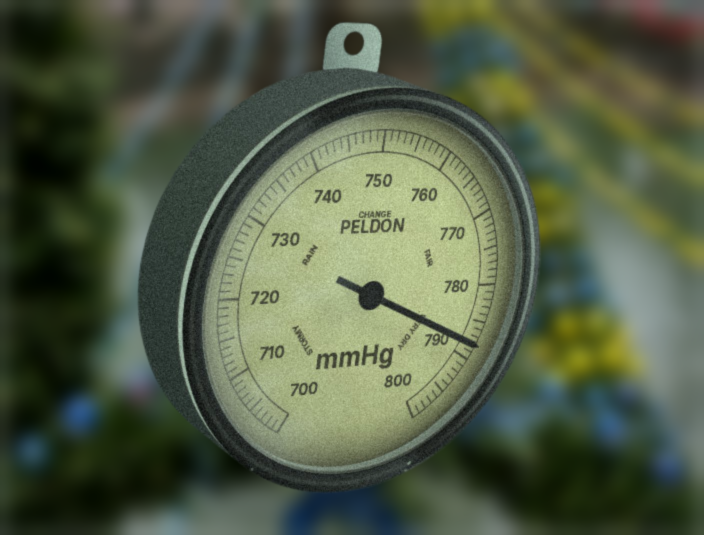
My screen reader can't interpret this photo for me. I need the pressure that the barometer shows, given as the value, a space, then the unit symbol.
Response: 788 mmHg
